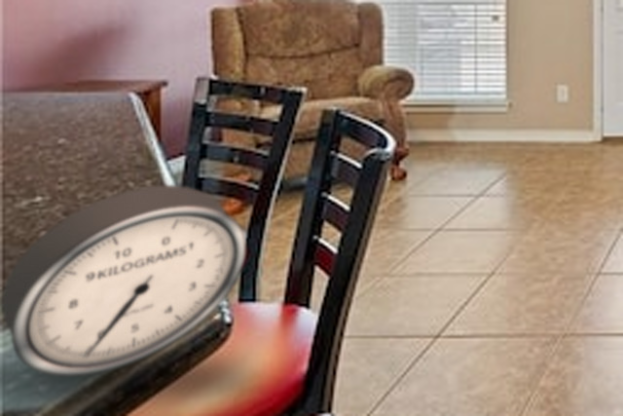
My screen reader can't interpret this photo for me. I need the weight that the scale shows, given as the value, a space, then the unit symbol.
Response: 6 kg
